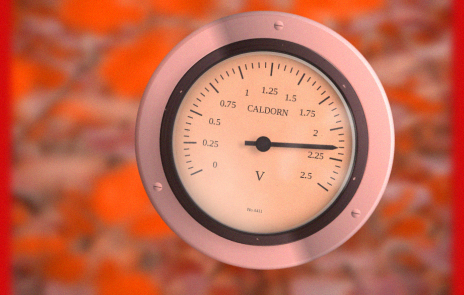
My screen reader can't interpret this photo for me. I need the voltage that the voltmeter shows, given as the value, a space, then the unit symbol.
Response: 2.15 V
